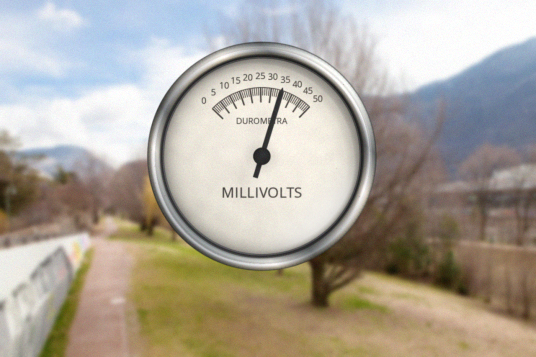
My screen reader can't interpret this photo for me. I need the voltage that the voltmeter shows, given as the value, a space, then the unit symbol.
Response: 35 mV
